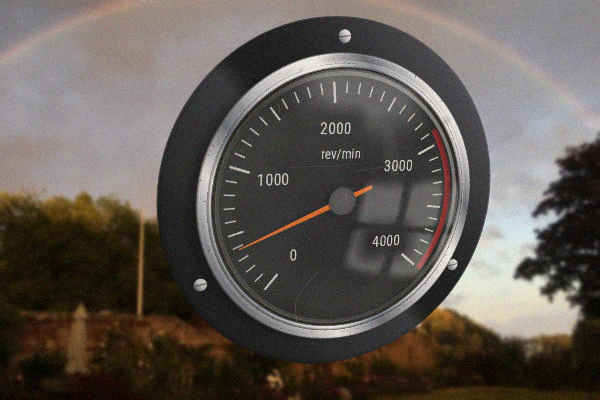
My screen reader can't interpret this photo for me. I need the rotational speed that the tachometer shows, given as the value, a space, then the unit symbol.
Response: 400 rpm
